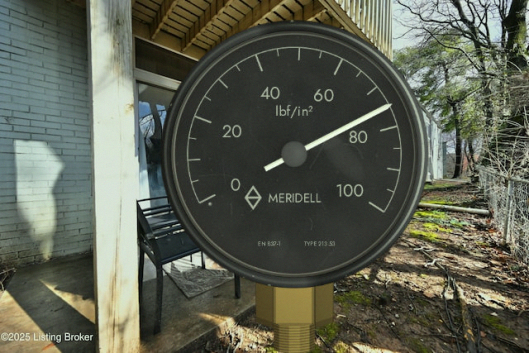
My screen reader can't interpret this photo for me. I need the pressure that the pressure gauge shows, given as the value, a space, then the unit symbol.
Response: 75 psi
